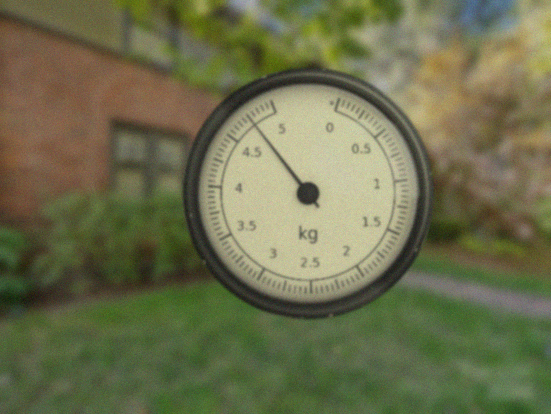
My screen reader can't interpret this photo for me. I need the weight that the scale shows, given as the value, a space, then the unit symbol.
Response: 4.75 kg
